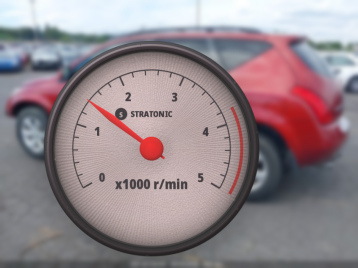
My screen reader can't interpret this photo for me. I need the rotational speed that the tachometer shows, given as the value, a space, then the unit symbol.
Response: 1400 rpm
